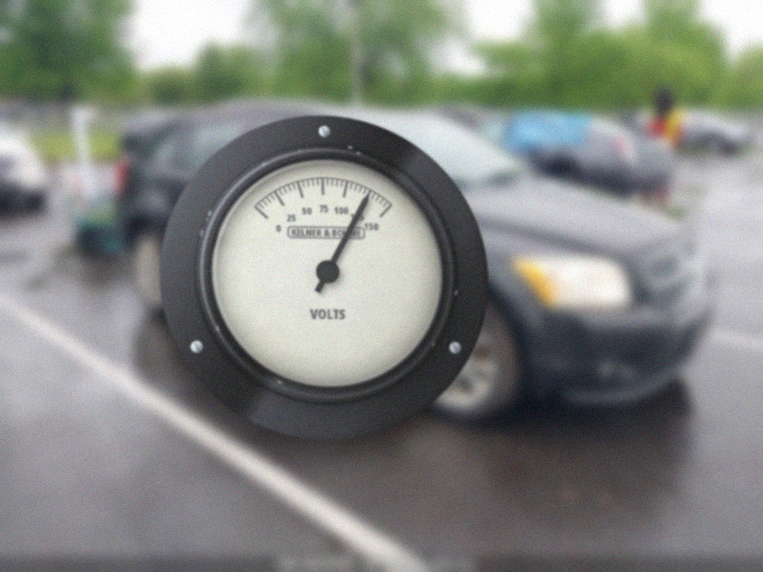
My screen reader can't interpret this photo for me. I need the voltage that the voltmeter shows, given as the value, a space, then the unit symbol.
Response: 125 V
